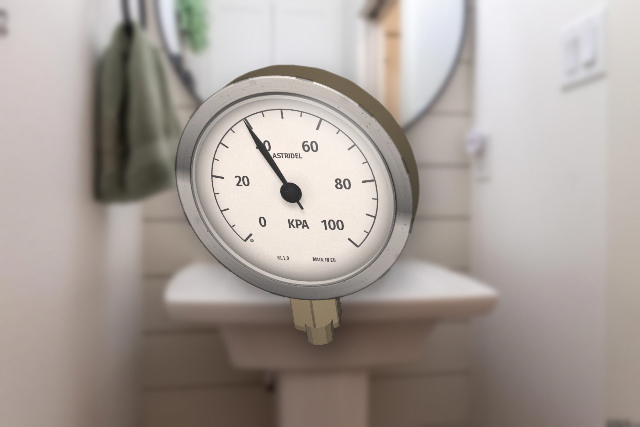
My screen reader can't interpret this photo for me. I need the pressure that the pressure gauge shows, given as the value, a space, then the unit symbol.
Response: 40 kPa
